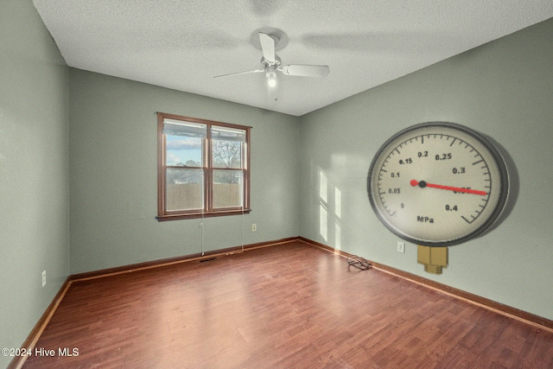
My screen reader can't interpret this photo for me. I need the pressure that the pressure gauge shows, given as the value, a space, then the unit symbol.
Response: 0.35 MPa
